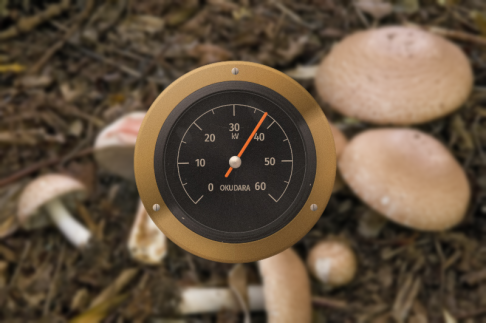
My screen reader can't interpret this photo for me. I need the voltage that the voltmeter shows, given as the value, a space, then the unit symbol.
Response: 37.5 kV
